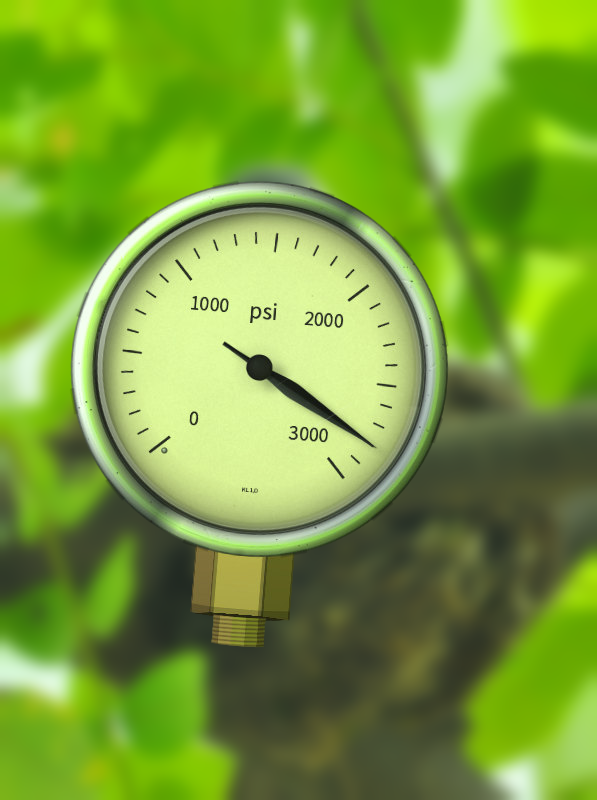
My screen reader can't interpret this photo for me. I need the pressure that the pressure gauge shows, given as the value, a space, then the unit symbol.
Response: 2800 psi
